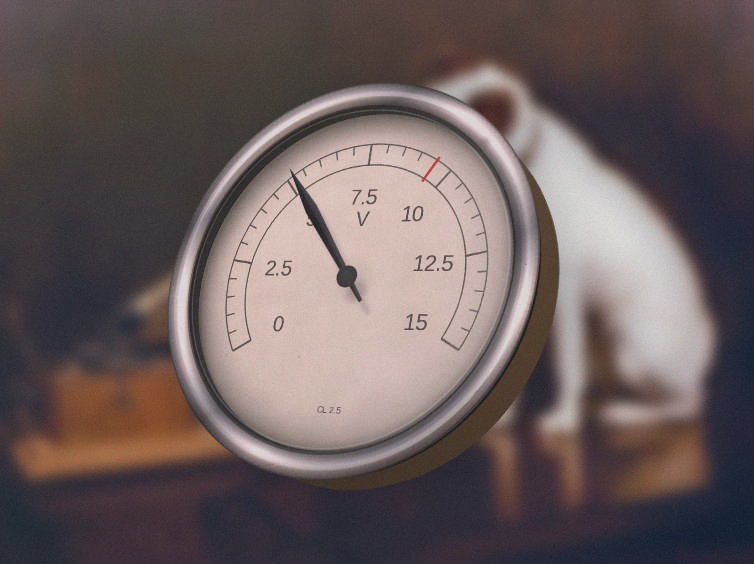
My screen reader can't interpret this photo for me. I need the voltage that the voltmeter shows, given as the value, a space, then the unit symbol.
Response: 5.25 V
